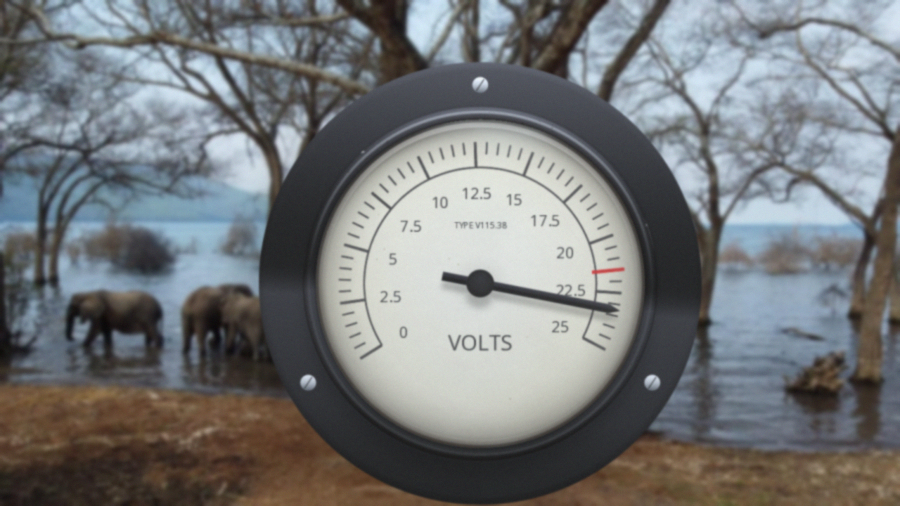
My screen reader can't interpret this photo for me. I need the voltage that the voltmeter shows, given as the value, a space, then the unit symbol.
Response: 23.25 V
